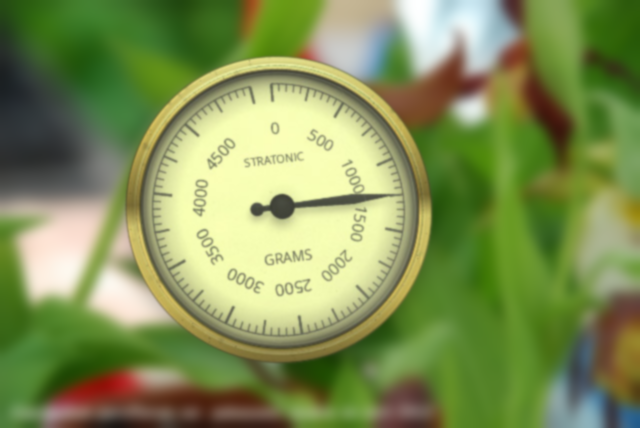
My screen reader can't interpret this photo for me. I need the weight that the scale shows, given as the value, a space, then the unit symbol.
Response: 1250 g
